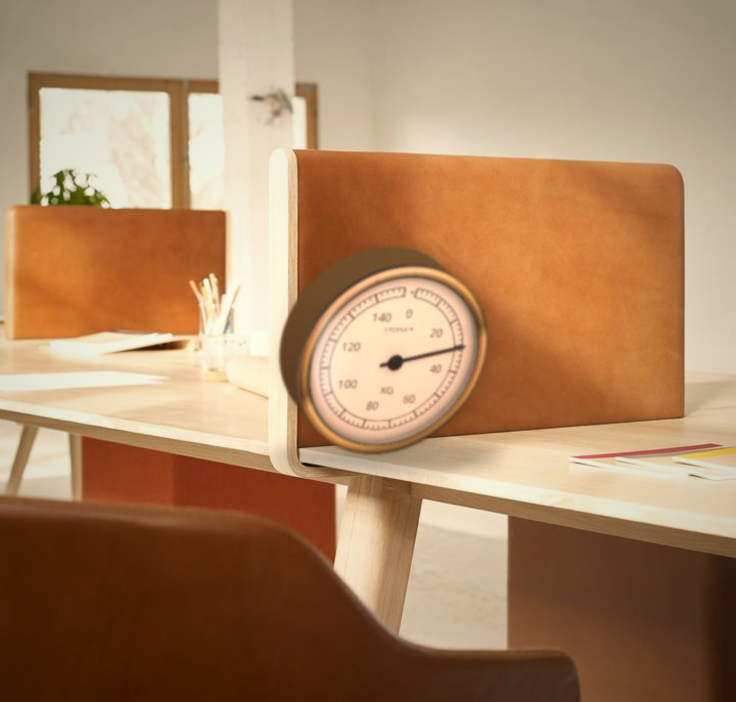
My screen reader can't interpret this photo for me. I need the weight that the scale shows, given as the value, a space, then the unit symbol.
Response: 30 kg
